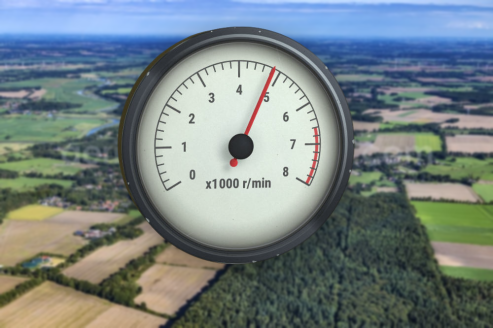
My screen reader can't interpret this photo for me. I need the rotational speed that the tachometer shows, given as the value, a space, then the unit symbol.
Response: 4800 rpm
